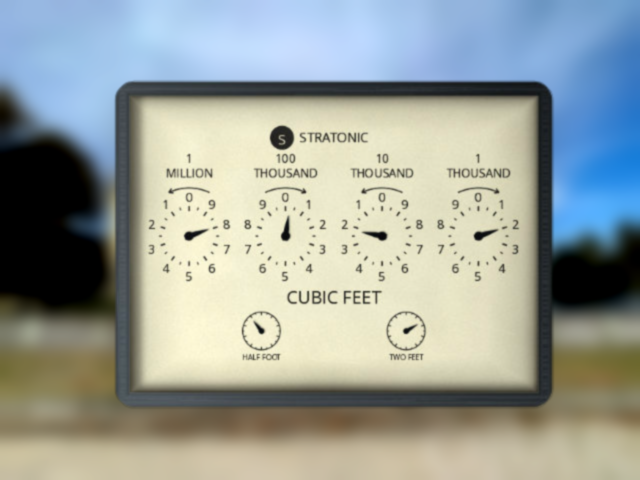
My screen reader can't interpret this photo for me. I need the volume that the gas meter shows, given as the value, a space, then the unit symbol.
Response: 802200 ft³
